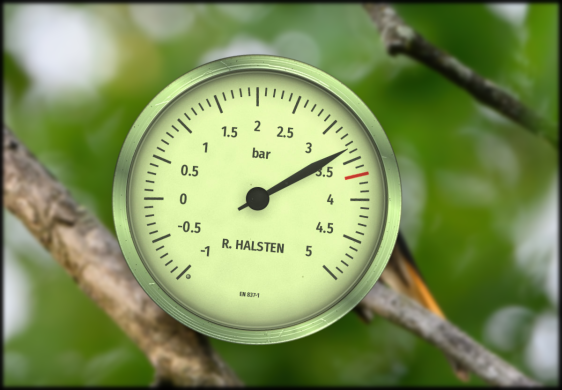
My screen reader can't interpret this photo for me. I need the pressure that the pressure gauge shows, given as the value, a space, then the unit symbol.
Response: 3.35 bar
